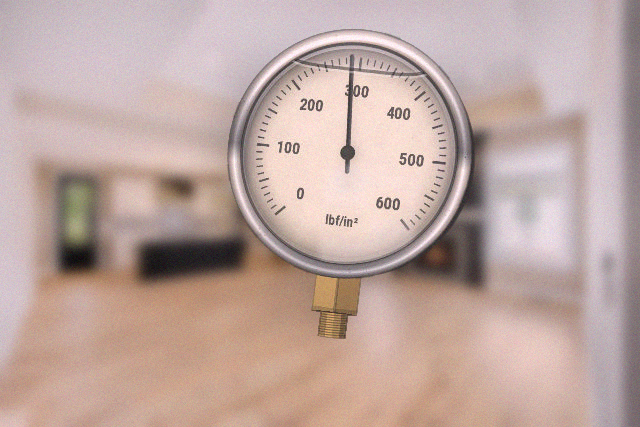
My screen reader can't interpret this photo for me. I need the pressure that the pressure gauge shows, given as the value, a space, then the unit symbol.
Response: 290 psi
